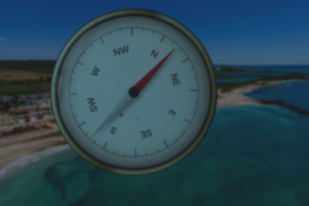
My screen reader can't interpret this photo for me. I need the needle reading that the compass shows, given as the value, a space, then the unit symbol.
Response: 15 °
